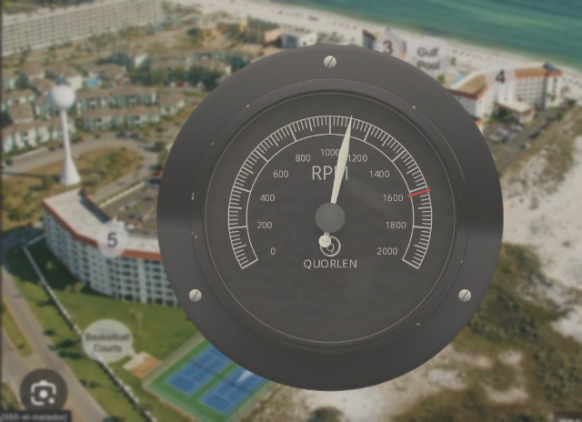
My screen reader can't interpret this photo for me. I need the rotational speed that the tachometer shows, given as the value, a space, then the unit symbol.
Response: 1100 rpm
